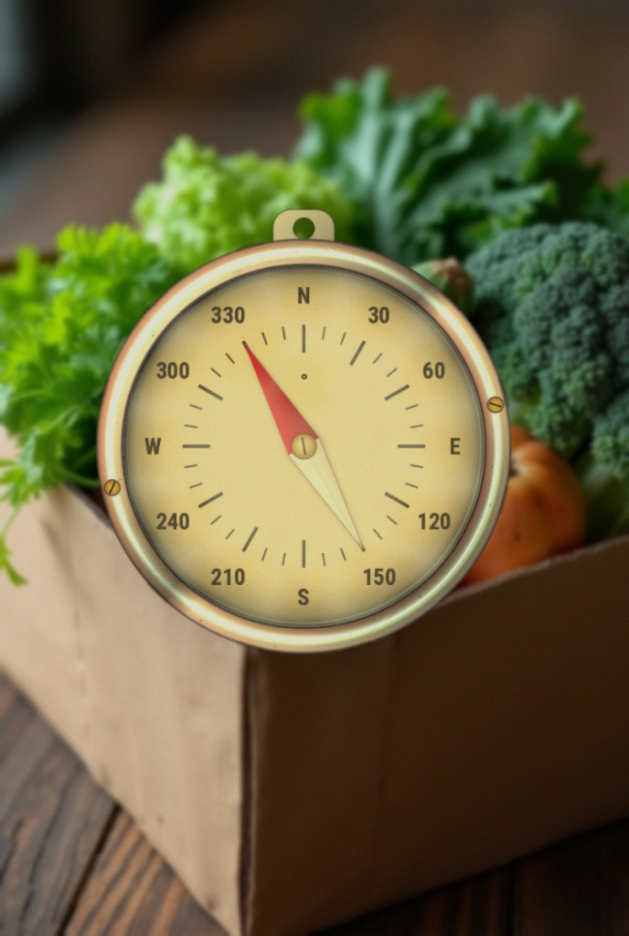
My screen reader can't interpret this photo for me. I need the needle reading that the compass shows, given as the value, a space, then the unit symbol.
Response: 330 °
